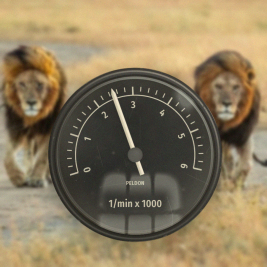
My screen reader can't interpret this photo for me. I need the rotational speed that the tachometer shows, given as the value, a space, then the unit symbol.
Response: 2500 rpm
